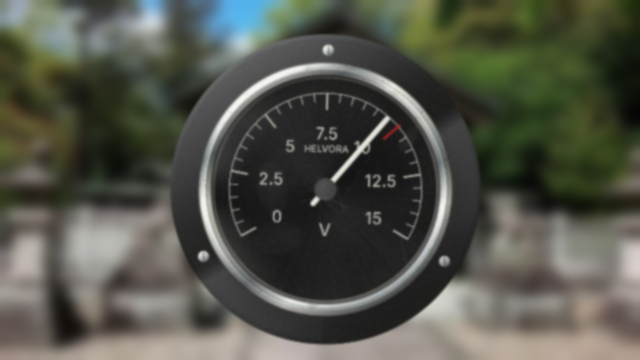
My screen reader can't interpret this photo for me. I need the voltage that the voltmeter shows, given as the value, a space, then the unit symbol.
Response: 10 V
